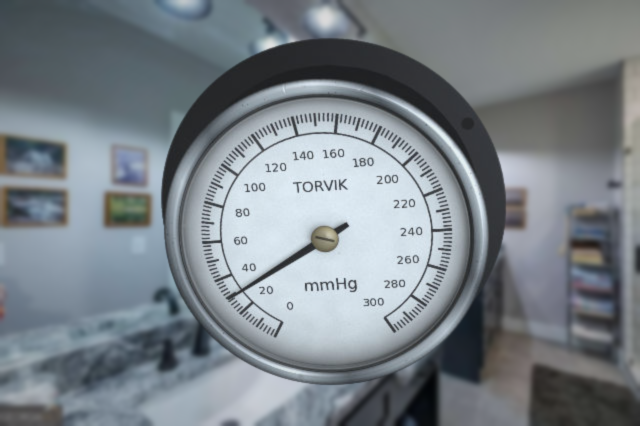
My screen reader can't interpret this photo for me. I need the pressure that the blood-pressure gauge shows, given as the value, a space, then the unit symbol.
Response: 30 mmHg
